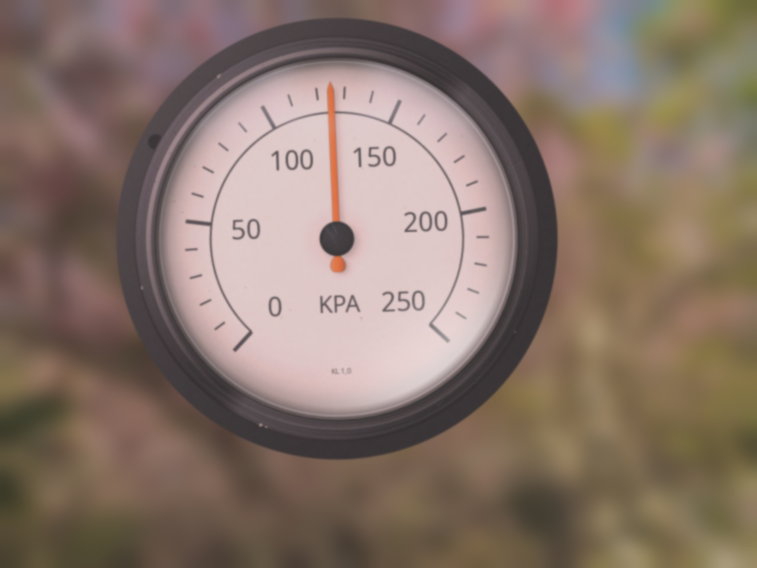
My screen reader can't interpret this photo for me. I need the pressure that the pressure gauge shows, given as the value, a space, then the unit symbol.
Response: 125 kPa
